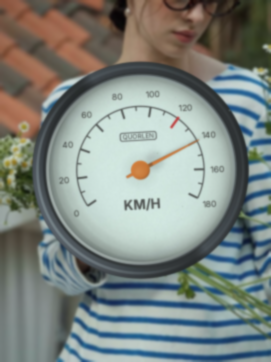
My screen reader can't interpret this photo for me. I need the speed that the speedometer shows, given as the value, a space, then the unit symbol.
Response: 140 km/h
